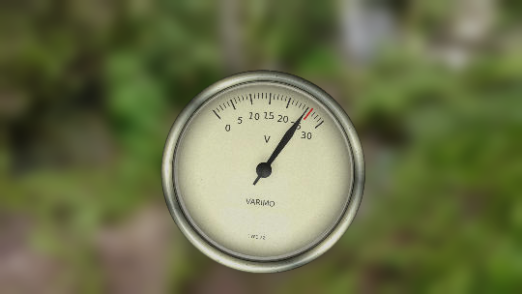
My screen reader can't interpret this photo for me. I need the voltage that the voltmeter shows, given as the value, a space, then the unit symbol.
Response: 25 V
